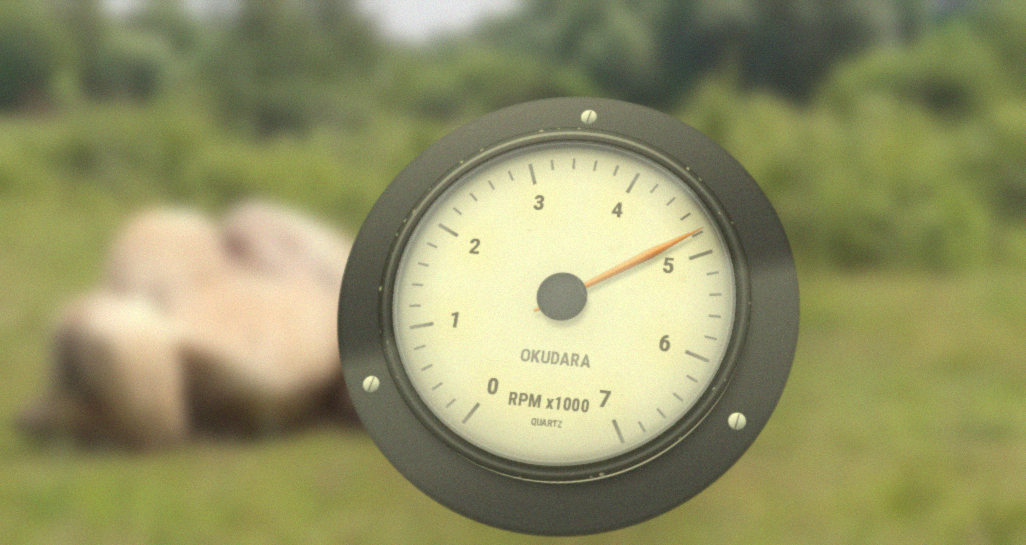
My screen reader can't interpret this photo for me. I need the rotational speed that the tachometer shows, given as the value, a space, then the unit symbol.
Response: 4800 rpm
